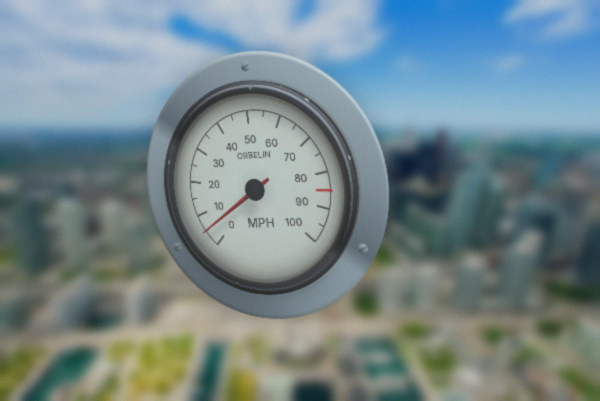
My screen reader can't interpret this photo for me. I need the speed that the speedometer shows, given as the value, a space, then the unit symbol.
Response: 5 mph
